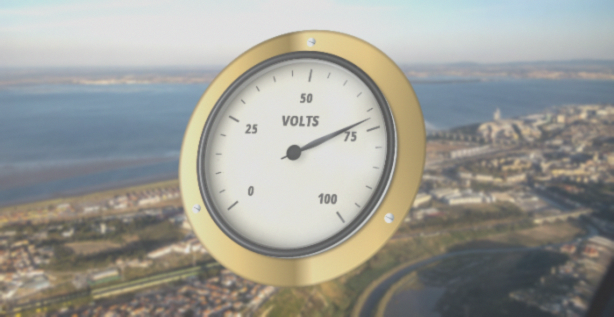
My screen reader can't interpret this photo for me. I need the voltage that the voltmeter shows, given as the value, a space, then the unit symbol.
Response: 72.5 V
